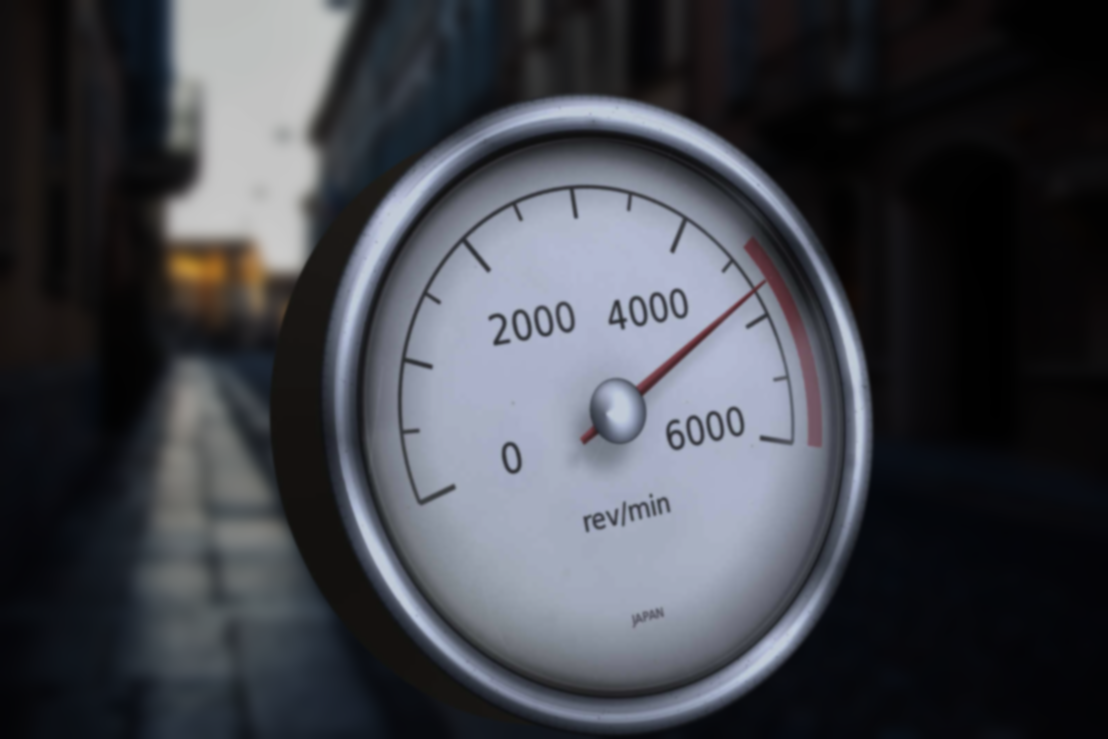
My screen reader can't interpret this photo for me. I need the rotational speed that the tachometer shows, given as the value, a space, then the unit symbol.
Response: 4750 rpm
